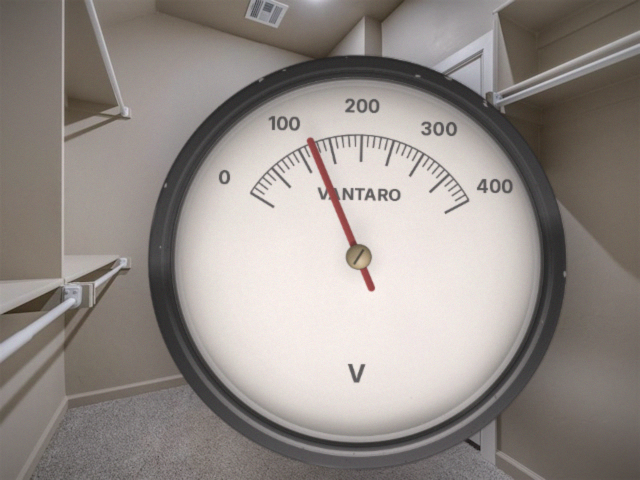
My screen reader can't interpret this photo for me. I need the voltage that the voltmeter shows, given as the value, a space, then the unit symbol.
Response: 120 V
